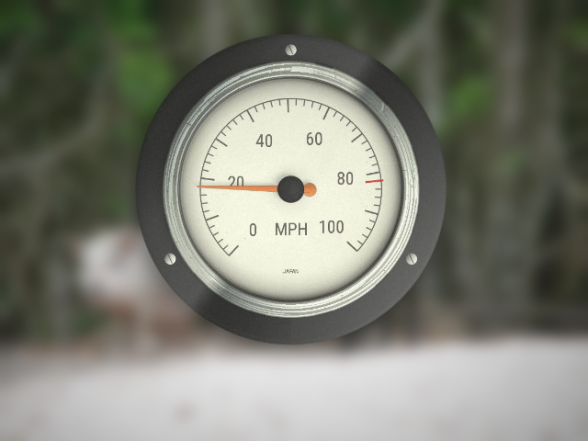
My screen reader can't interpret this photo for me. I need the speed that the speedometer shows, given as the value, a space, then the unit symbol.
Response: 18 mph
